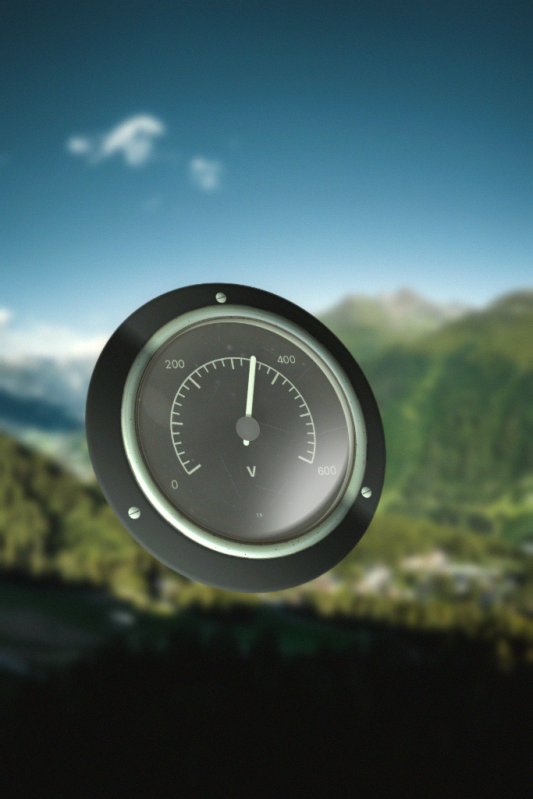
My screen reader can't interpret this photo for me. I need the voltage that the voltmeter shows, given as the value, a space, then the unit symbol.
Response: 340 V
